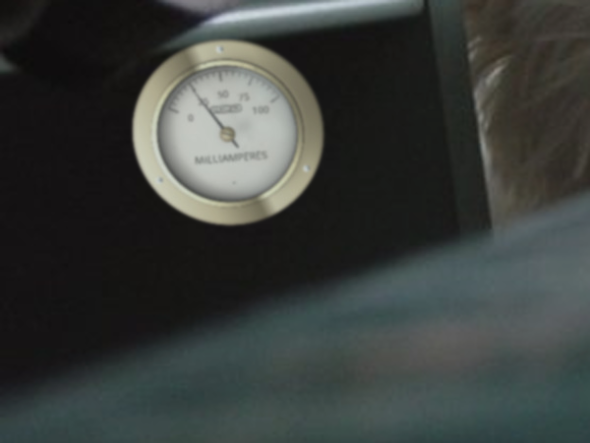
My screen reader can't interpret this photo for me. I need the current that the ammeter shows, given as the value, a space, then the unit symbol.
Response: 25 mA
